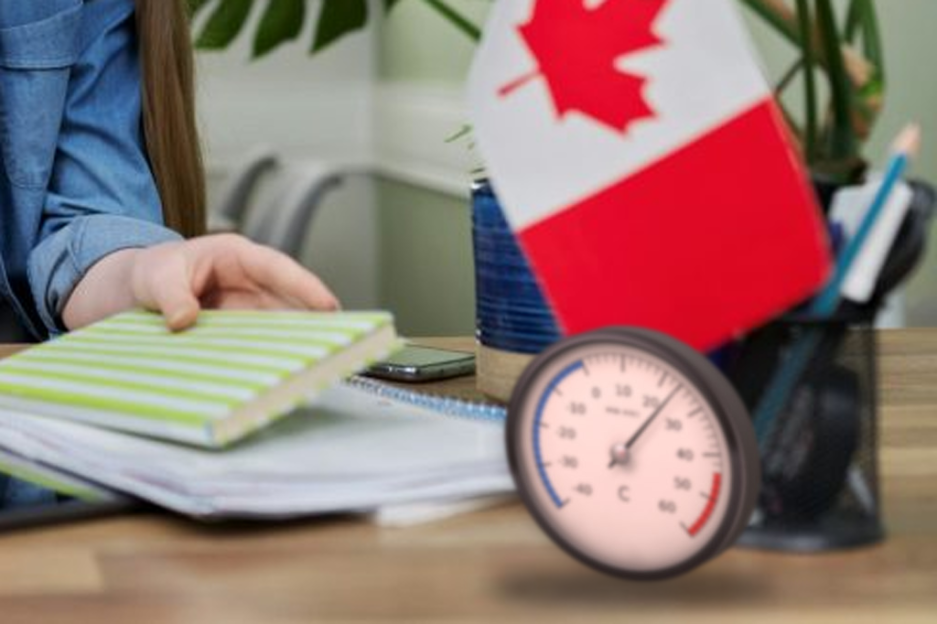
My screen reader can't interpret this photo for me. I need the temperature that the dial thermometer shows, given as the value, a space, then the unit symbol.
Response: 24 °C
